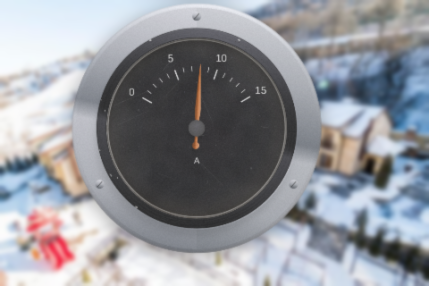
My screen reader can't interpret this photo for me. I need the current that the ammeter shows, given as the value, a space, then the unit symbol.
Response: 8 A
